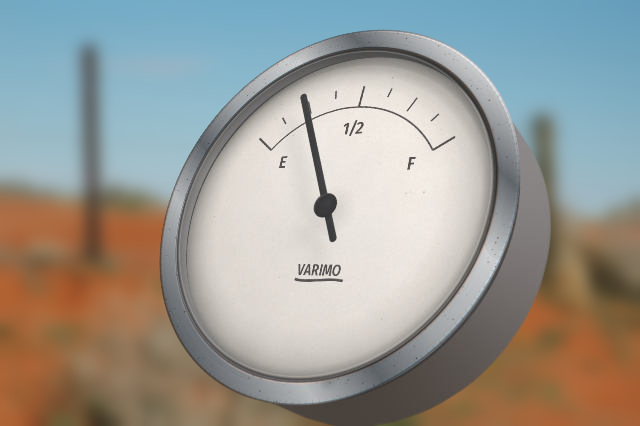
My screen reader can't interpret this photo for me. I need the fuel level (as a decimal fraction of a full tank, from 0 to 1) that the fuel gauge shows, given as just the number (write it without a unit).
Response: 0.25
